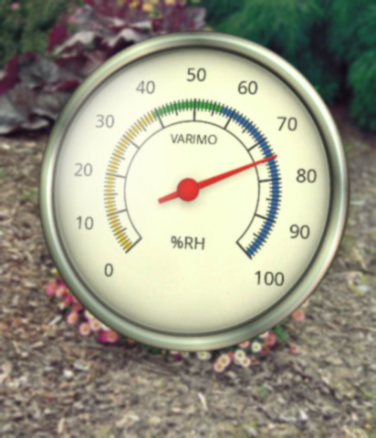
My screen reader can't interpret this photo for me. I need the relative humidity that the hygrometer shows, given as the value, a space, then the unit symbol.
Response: 75 %
